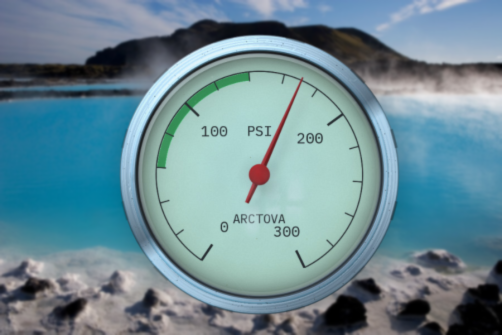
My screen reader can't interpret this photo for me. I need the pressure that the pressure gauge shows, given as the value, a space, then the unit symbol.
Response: 170 psi
